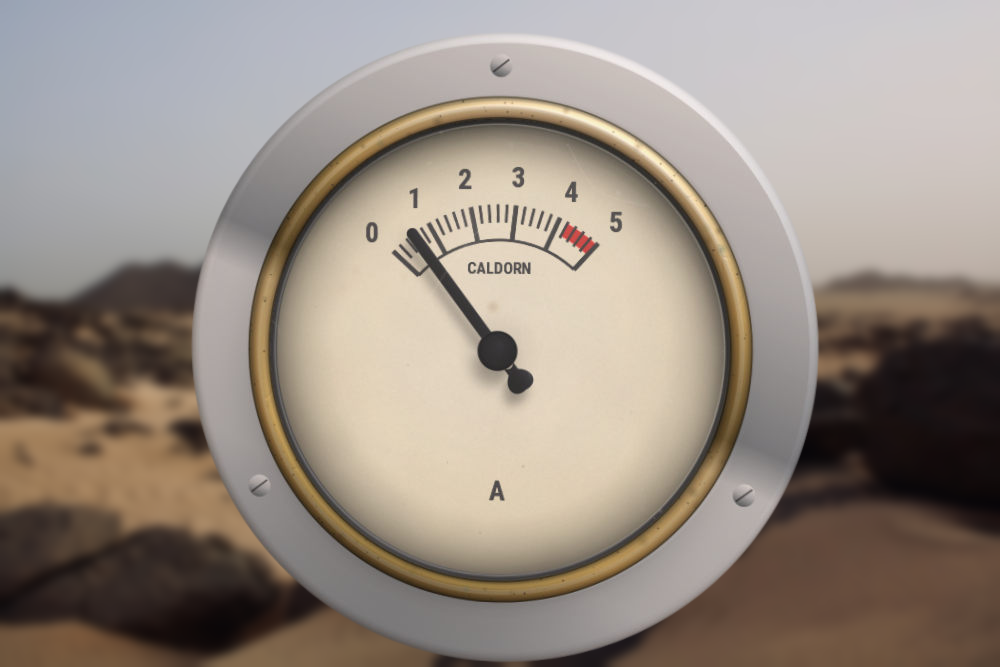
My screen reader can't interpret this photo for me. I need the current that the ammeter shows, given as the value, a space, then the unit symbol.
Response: 0.6 A
